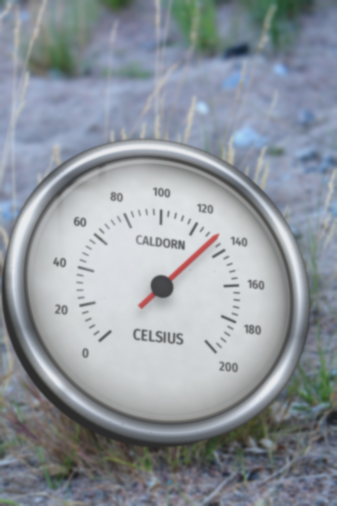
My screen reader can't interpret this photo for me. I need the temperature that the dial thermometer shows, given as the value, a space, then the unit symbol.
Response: 132 °C
